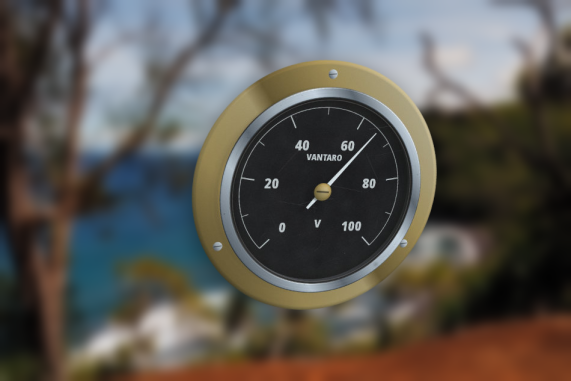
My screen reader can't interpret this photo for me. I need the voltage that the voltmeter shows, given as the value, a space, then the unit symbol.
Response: 65 V
